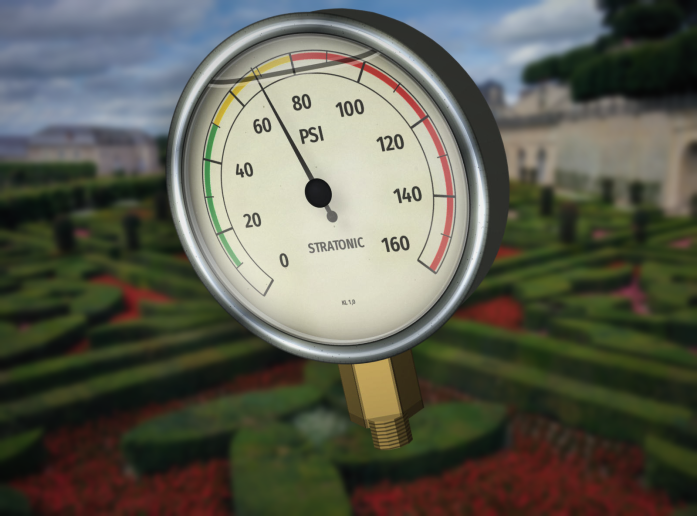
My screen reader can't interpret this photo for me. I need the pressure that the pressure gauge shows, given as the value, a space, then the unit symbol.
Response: 70 psi
